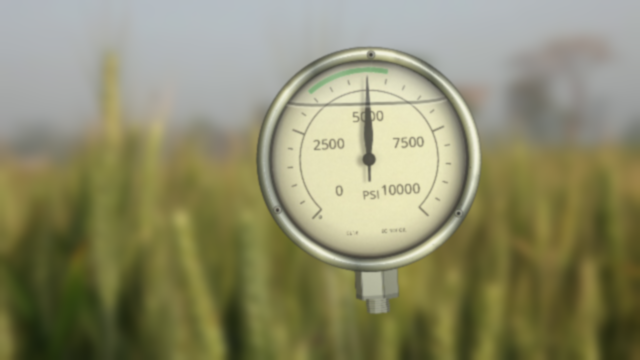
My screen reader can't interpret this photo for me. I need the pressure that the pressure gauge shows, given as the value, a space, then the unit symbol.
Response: 5000 psi
